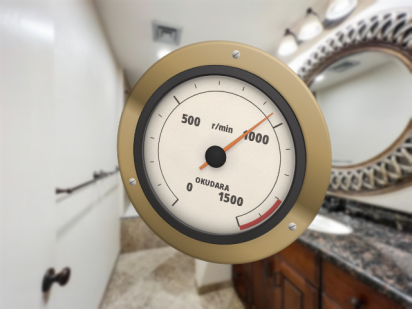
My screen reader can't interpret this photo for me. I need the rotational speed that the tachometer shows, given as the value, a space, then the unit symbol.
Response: 950 rpm
